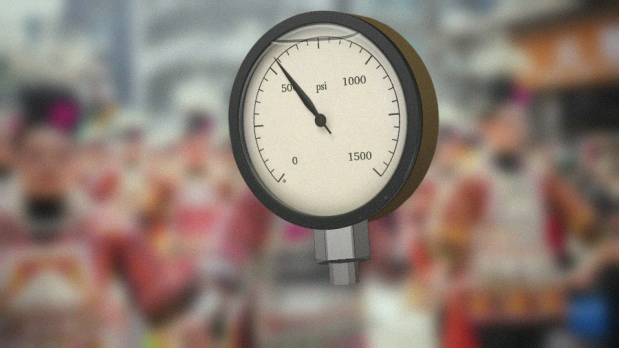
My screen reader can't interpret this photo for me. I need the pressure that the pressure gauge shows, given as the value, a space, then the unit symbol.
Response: 550 psi
